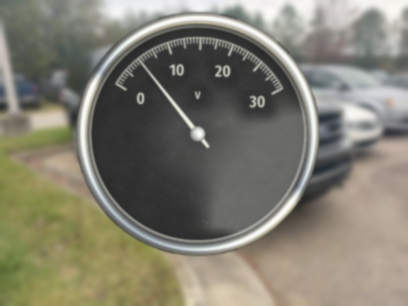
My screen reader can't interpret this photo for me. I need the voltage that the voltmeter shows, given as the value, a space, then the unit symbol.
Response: 5 V
